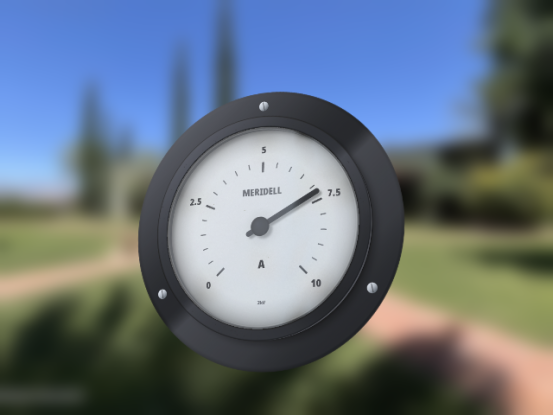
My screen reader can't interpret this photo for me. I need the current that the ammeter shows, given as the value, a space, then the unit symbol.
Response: 7.25 A
